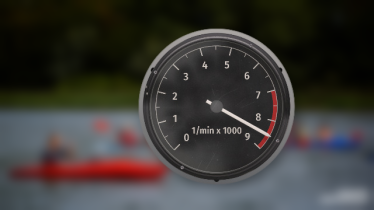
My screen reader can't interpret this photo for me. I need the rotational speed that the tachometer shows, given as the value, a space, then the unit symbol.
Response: 8500 rpm
